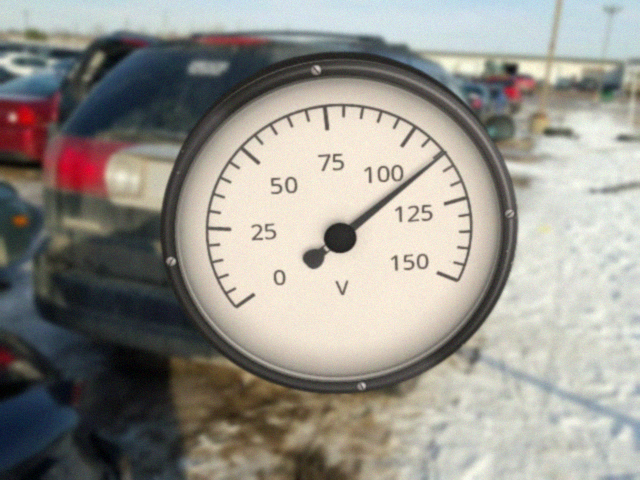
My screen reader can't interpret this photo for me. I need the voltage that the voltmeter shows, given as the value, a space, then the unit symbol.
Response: 110 V
